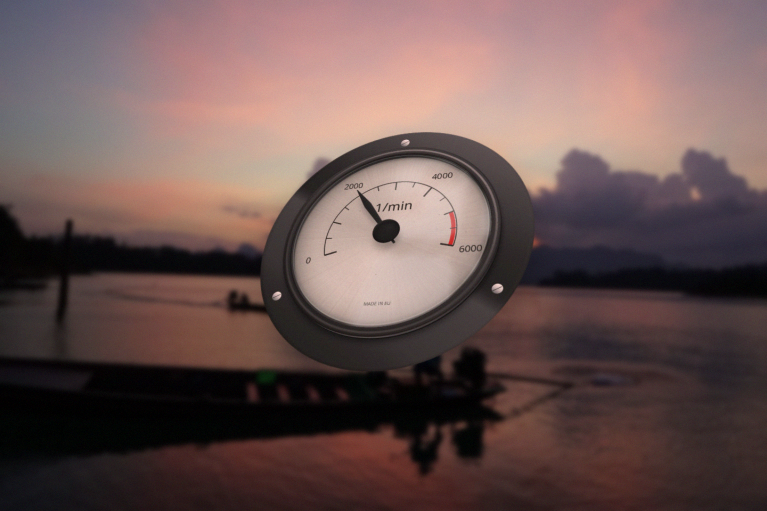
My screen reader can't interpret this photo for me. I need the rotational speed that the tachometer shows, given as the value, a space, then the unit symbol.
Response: 2000 rpm
